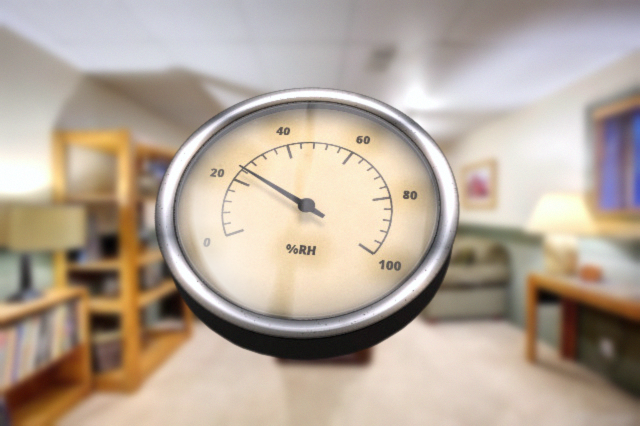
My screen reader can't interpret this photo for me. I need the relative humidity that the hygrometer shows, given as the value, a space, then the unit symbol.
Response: 24 %
